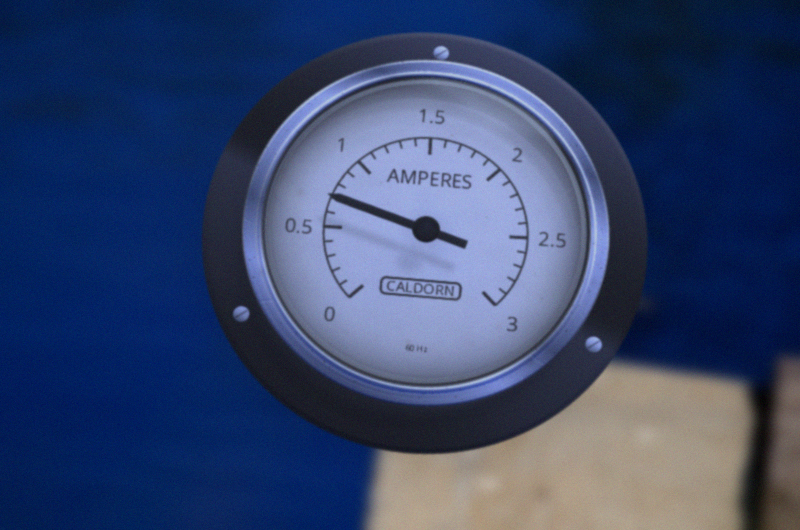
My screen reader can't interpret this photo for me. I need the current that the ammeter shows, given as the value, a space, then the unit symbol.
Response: 0.7 A
